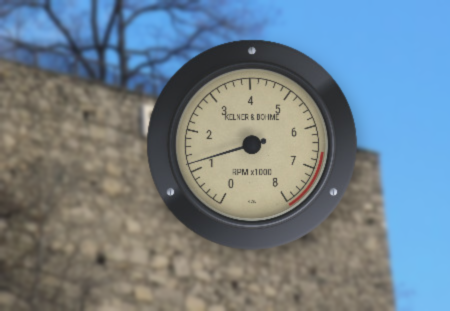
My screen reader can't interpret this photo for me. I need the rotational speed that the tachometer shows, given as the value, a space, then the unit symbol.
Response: 1200 rpm
